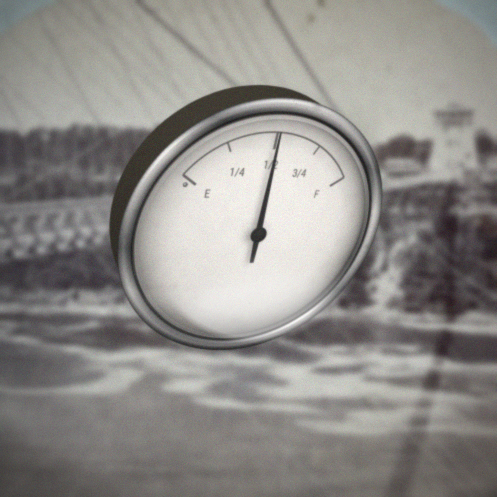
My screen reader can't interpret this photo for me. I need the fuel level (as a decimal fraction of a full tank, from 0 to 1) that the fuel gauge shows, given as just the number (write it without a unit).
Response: 0.5
